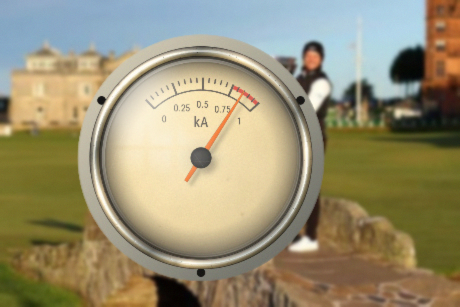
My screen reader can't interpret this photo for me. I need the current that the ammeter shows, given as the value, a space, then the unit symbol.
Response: 0.85 kA
